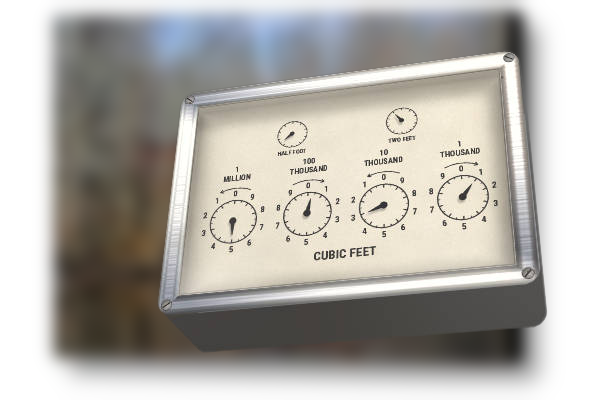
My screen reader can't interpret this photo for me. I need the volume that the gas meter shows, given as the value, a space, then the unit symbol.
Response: 503100 ft³
